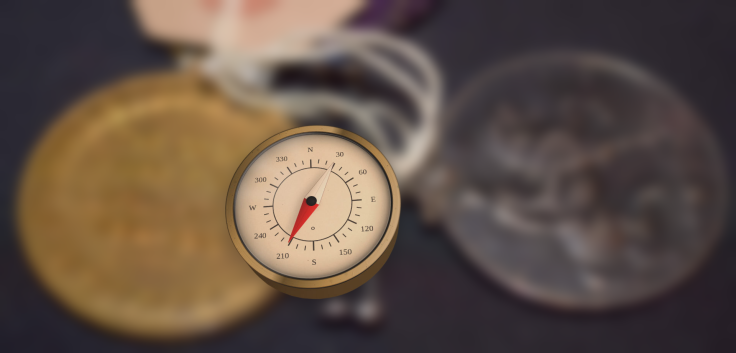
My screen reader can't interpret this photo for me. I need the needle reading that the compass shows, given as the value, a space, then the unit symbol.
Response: 210 °
